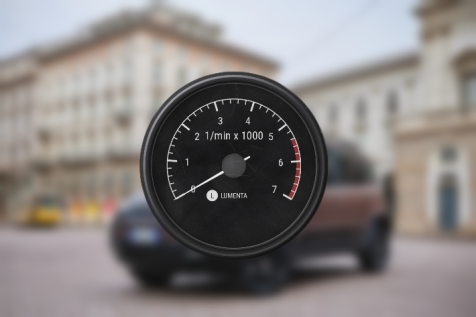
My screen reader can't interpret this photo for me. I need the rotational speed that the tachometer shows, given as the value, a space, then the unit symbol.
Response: 0 rpm
